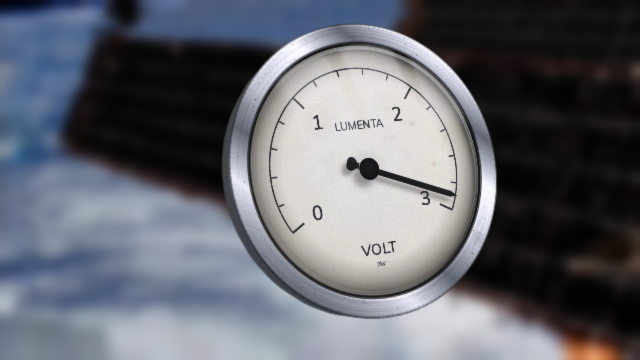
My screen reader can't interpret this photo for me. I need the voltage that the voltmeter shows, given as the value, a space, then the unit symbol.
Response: 2.9 V
